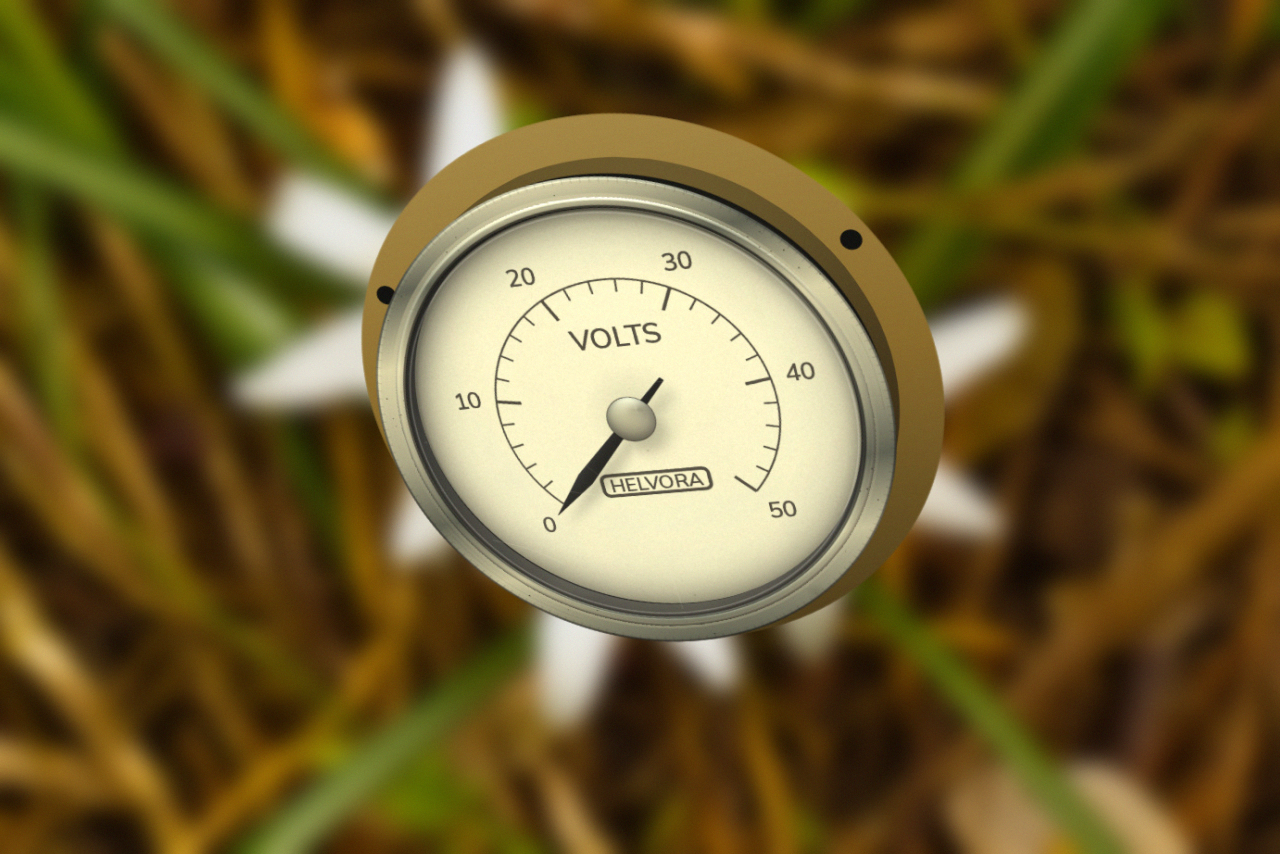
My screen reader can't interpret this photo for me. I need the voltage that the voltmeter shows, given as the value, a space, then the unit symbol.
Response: 0 V
